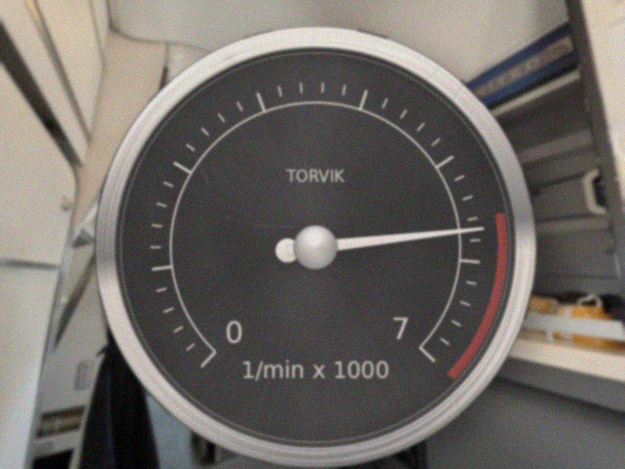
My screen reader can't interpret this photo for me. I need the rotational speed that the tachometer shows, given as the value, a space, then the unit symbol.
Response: 5700 rpm
